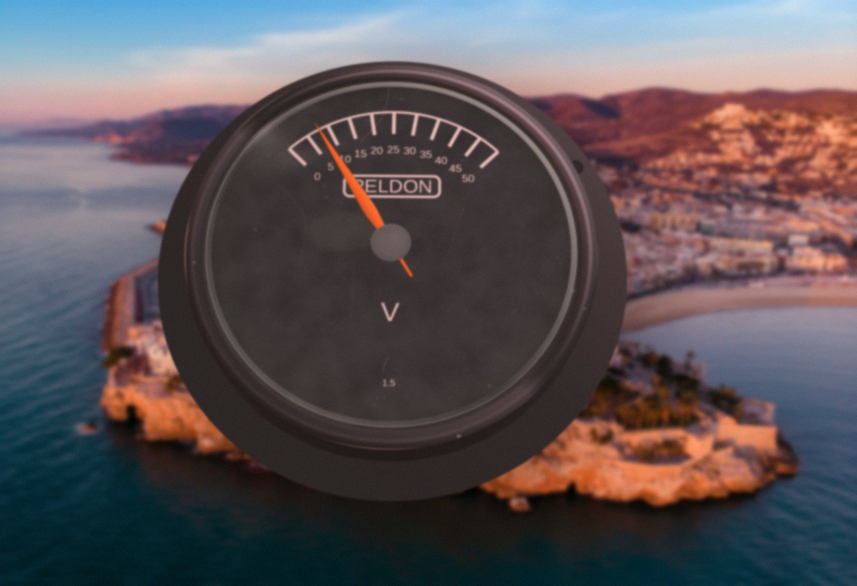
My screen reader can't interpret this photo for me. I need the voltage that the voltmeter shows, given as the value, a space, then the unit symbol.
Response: 7.5 V
